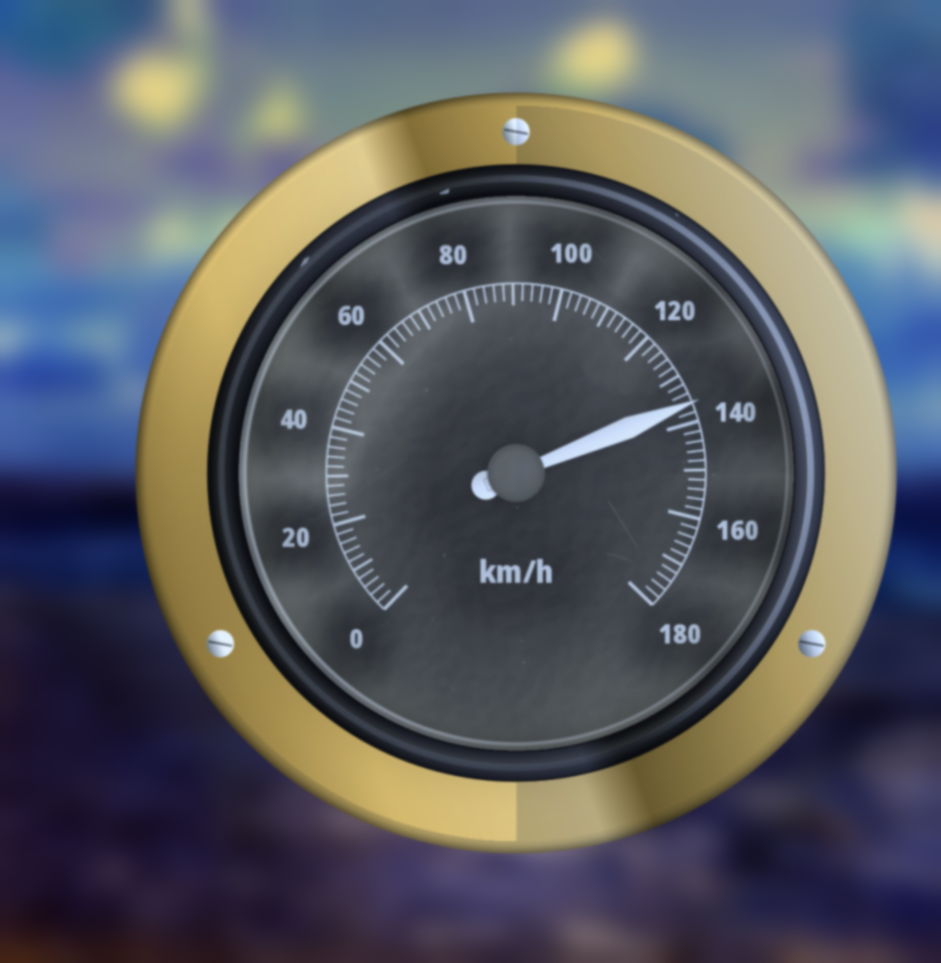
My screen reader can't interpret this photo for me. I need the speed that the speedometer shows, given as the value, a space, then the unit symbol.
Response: 136 km/h
